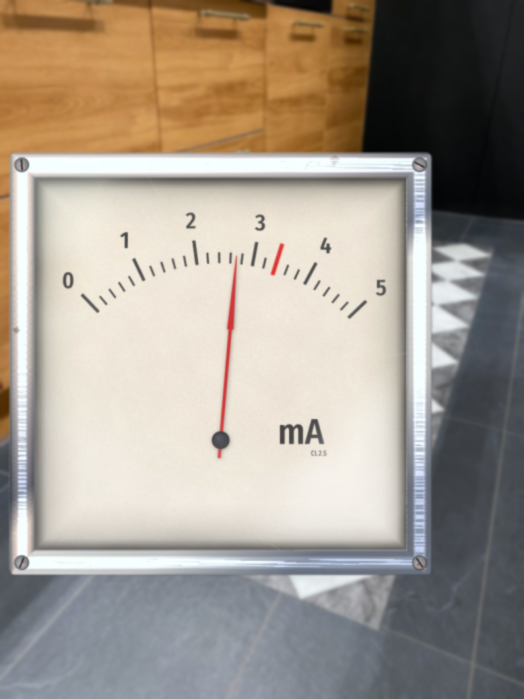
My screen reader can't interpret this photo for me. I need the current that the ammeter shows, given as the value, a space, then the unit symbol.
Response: 2.7 mA
